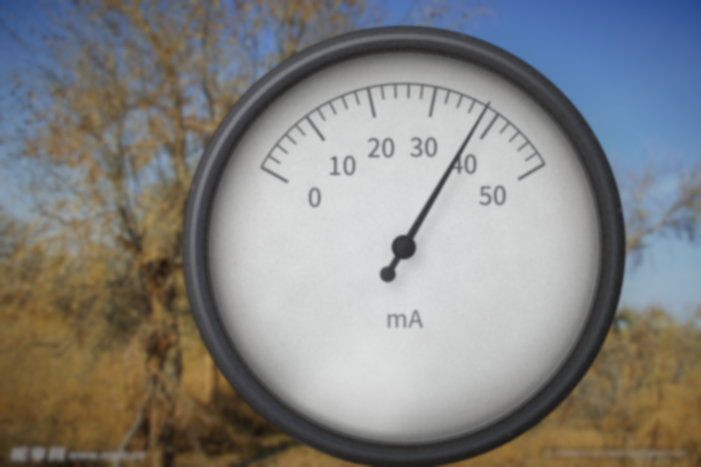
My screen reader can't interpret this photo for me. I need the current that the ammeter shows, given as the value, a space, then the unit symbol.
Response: 38 mA
